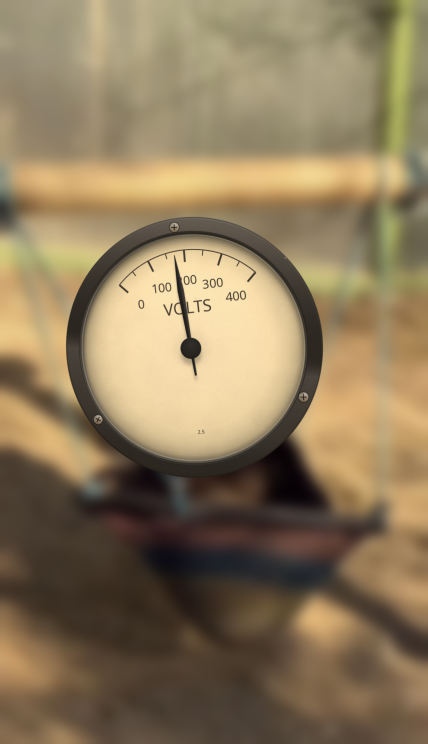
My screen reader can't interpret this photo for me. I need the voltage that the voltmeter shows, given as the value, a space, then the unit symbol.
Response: 175 V
